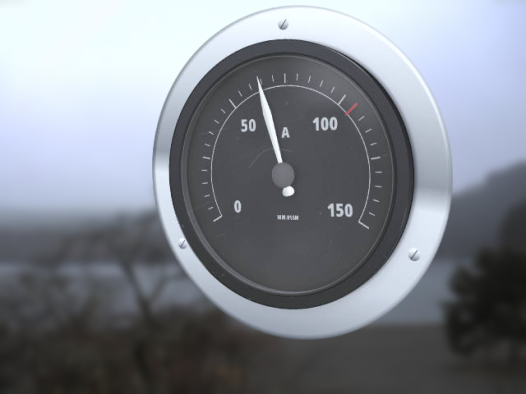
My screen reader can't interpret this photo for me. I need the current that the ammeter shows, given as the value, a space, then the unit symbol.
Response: 65 A
